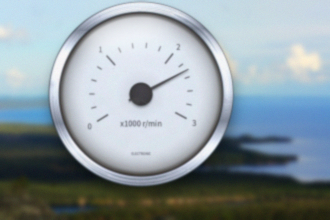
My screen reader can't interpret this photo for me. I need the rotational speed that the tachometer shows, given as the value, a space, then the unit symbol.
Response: 2300 rpm
